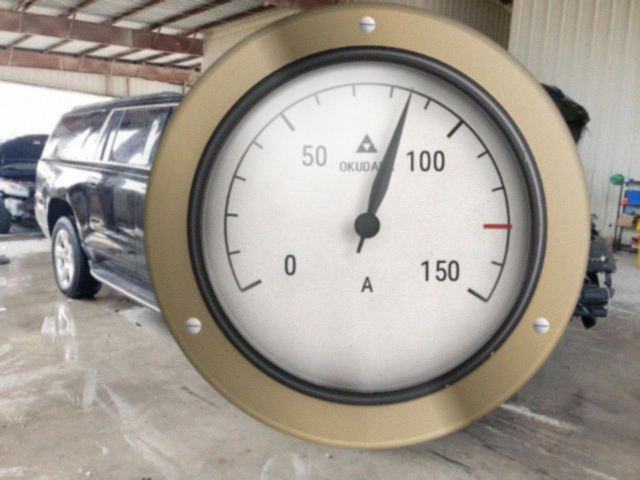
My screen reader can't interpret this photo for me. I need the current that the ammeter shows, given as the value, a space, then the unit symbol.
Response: 85 A
